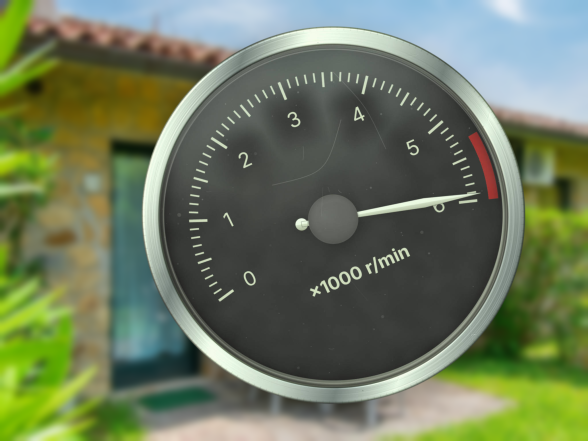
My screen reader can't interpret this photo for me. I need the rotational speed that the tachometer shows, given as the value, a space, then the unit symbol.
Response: 5900 rpm
